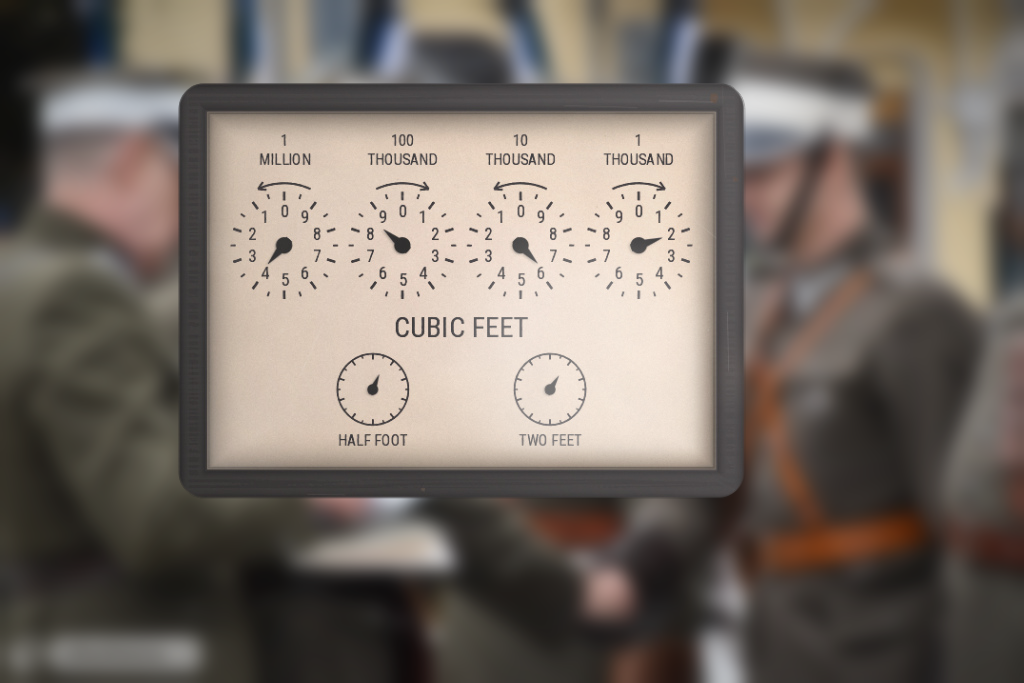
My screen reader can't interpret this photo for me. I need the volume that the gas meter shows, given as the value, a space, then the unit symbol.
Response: 386200 ft³
